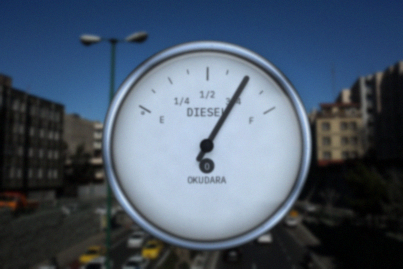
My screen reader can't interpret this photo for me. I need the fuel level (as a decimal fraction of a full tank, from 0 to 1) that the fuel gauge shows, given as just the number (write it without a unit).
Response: 0.75
